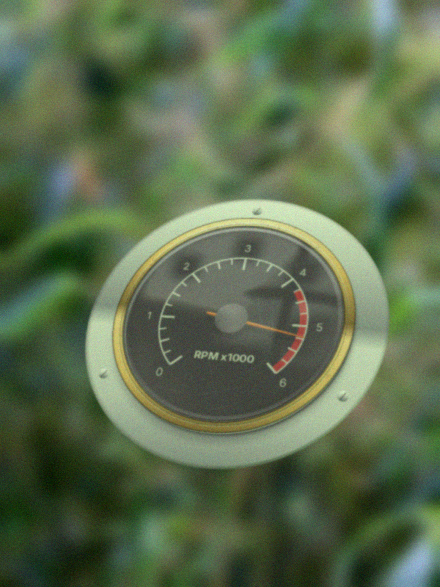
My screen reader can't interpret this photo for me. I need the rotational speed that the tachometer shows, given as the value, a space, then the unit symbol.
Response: 5250 rpm
